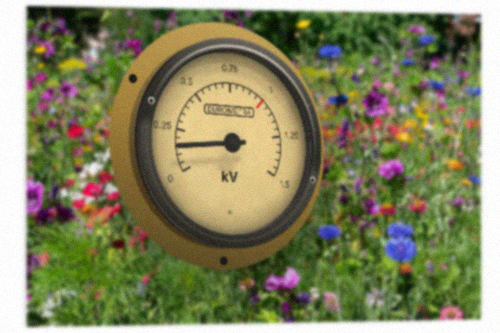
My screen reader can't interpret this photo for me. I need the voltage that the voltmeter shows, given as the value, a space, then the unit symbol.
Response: 0.15 kV
